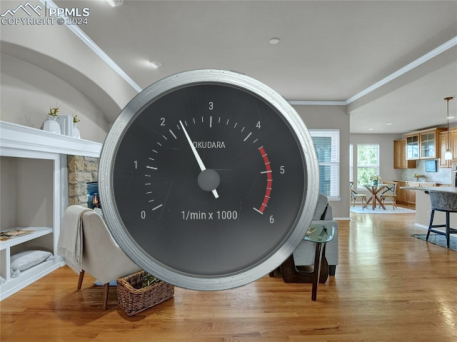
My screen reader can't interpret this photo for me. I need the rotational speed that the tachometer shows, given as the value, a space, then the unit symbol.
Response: 2300 rpm
